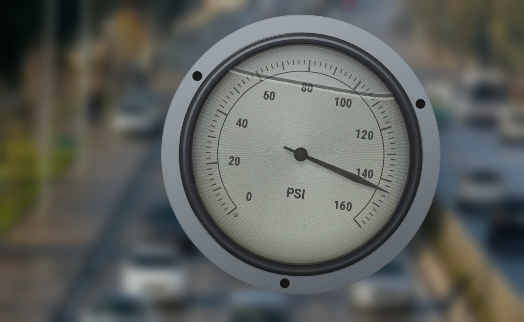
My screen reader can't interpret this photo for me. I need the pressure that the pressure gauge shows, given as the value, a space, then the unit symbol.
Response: 144 psi
